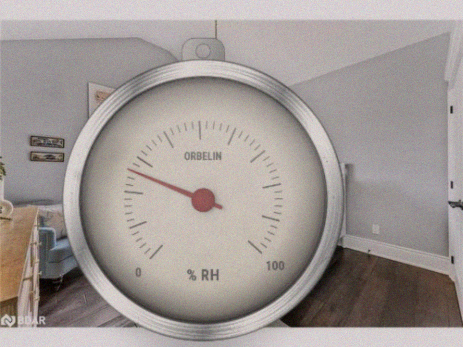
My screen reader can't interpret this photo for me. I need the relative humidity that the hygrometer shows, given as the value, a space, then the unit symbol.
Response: 26 %
